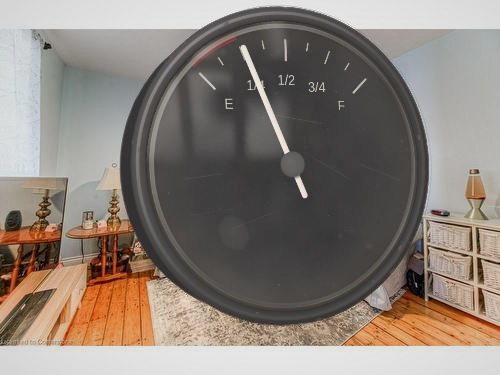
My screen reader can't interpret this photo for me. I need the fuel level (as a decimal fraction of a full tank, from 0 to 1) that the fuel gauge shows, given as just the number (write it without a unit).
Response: 0.25
